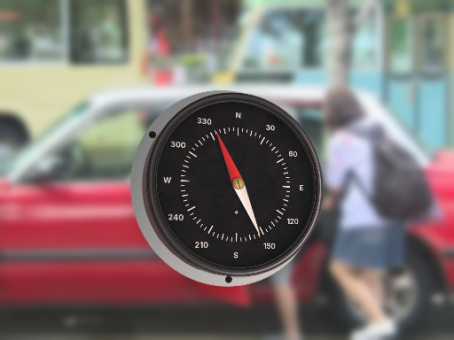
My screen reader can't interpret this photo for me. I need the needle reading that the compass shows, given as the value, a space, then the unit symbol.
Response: 335 °
